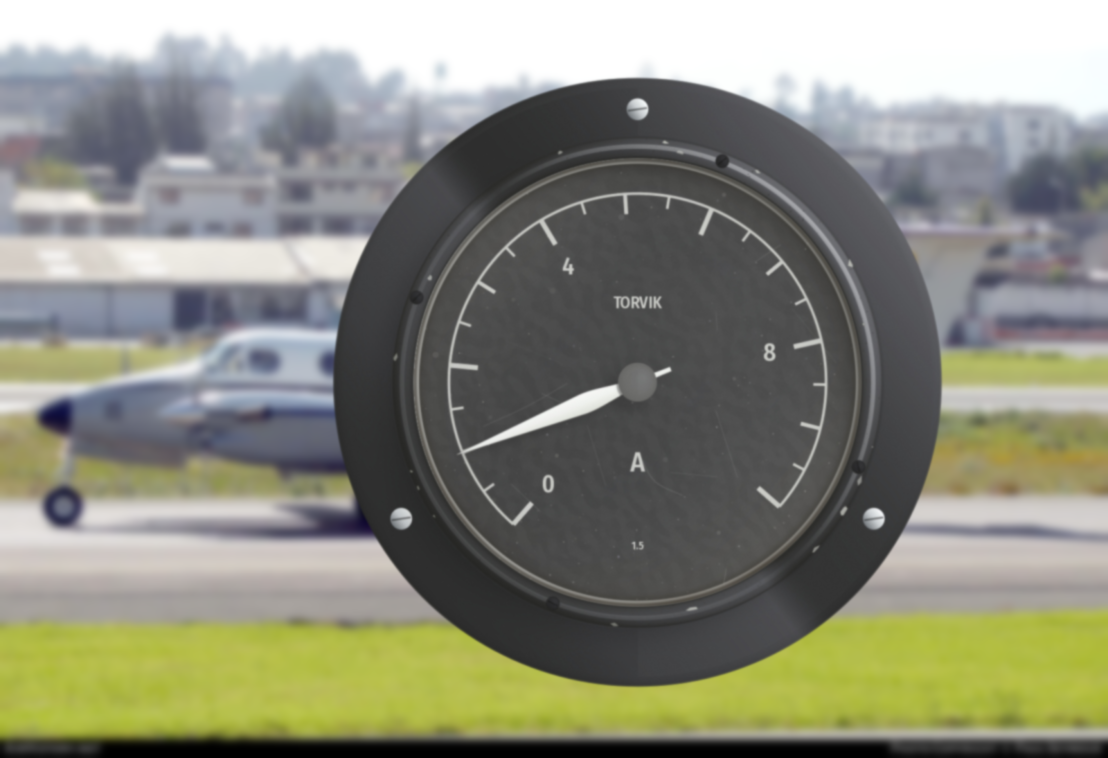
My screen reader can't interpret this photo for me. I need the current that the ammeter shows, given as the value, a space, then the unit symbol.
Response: 1 A
